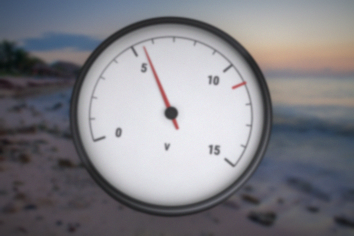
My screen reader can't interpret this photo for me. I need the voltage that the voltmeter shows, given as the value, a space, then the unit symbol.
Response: 5.5 V
